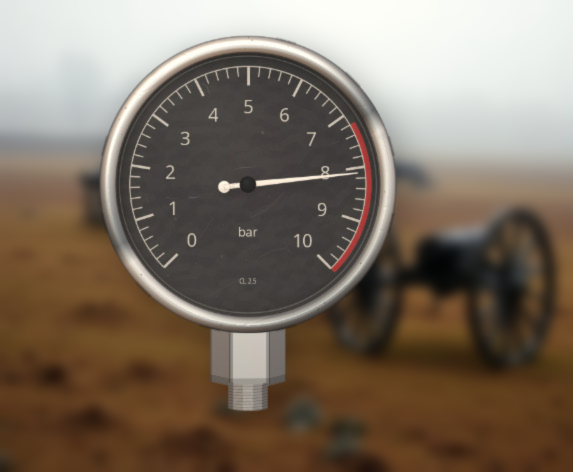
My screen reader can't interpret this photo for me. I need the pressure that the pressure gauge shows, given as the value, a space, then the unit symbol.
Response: 8.1 bar
